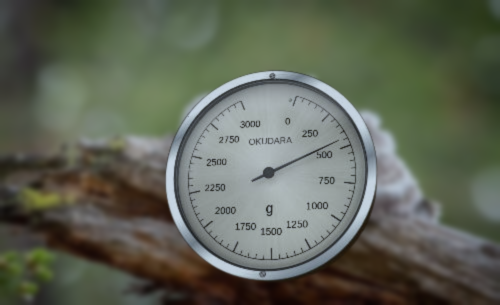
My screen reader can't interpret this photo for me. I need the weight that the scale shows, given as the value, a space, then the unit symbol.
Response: 450 g
